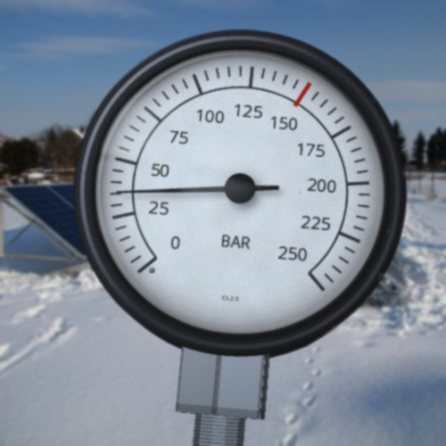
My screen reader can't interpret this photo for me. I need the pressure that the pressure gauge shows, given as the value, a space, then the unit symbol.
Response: 35 bar
